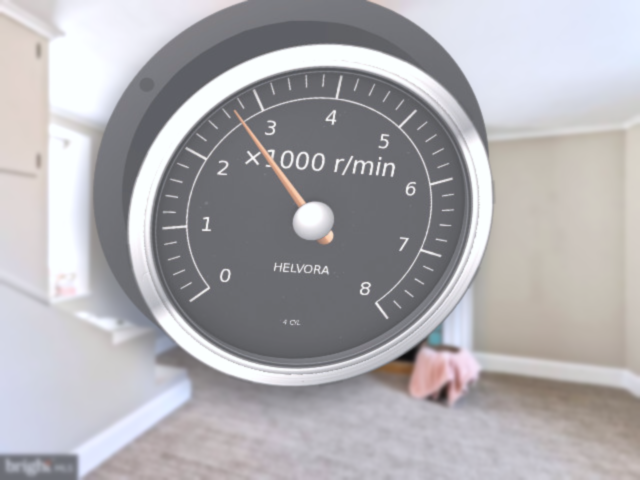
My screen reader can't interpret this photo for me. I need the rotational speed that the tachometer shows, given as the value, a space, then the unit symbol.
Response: 2700 rpm
